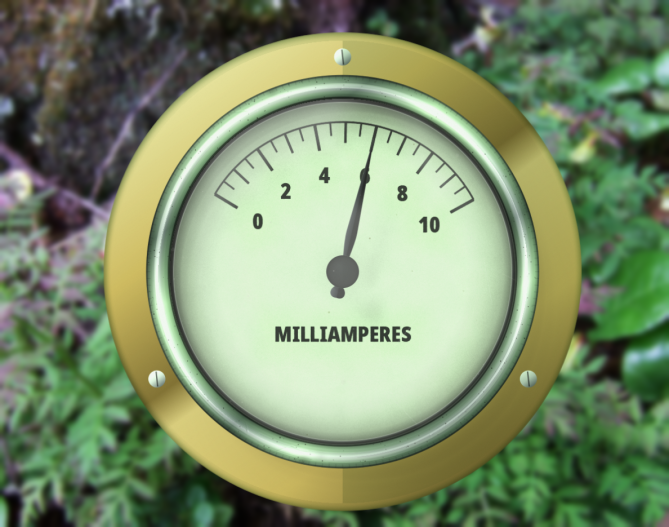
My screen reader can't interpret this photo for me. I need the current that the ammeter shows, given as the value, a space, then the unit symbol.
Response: 6 mA
